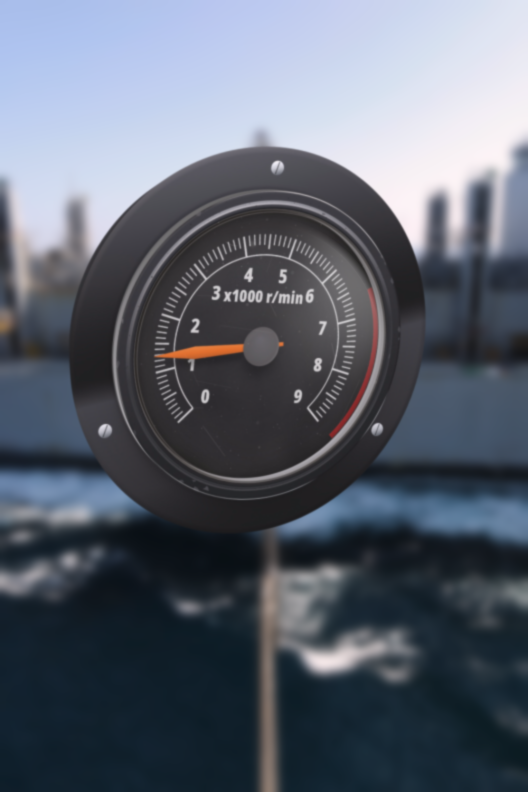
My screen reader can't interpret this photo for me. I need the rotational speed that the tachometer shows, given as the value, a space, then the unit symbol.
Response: 1300 rpm
